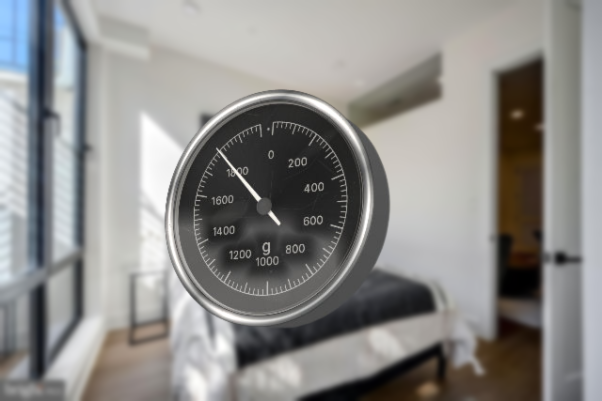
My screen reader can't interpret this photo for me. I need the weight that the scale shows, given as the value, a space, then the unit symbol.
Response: 1800 g
